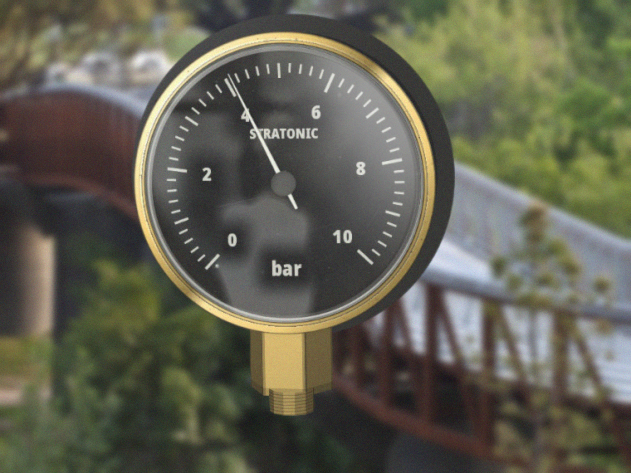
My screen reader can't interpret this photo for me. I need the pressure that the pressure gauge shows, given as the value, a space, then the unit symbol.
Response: 4.1 bar
